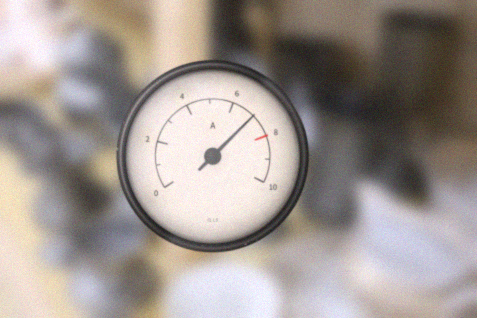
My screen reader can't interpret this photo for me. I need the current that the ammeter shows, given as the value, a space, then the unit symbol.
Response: 7 A
